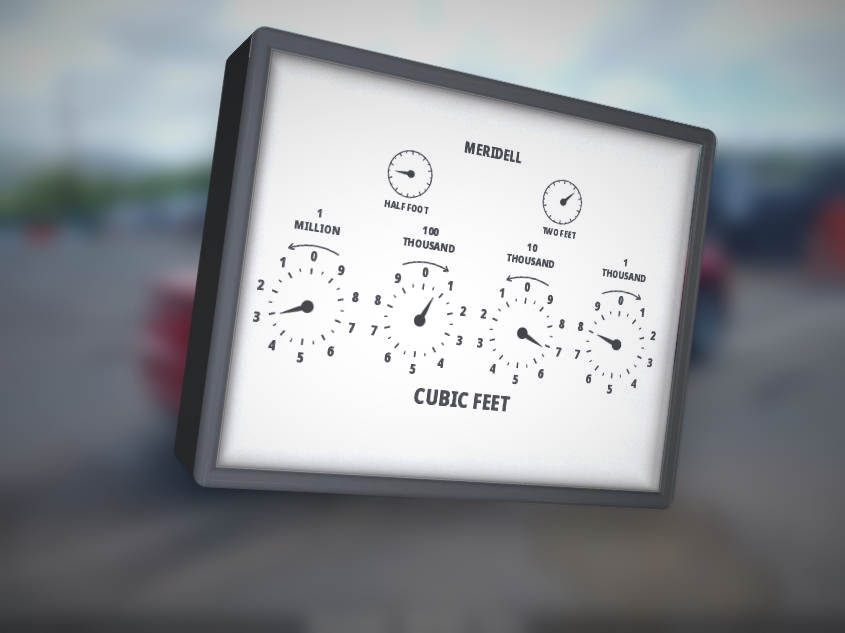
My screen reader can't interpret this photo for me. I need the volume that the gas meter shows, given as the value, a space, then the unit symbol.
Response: 306800 ft³
